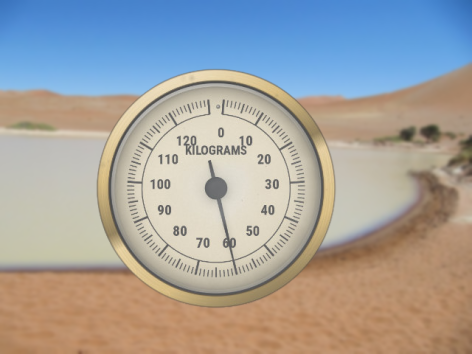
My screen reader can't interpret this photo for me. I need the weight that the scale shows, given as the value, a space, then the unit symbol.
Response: 60 kg
